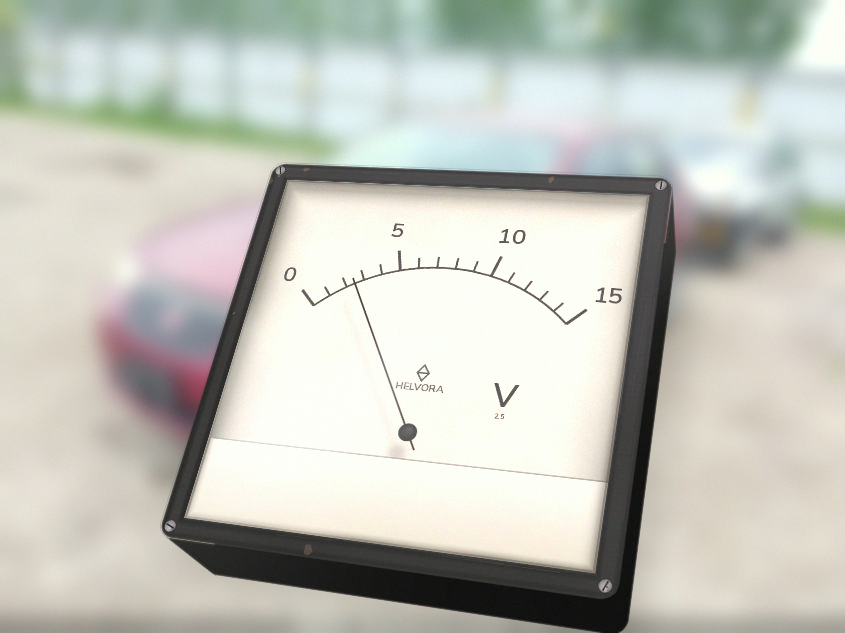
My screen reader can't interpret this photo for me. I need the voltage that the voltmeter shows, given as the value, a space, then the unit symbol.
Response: 2.5 V
